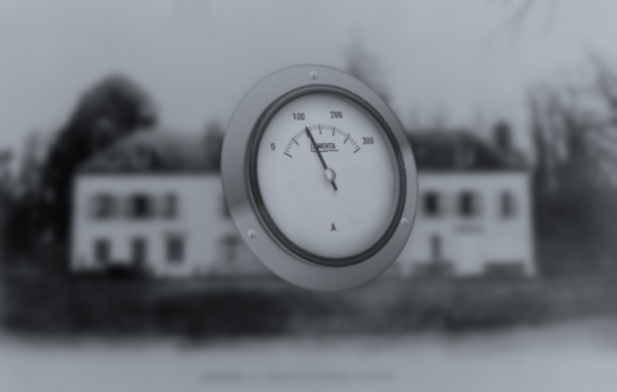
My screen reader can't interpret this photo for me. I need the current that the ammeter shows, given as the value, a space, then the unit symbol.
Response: 100 A
